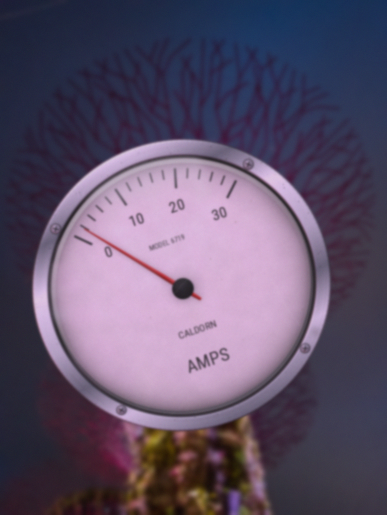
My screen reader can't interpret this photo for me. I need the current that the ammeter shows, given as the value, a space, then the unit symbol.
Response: 2 A
